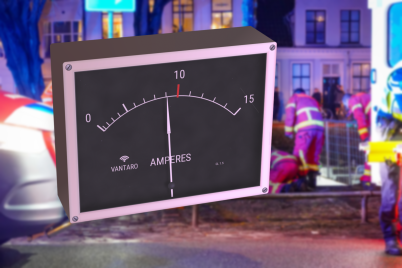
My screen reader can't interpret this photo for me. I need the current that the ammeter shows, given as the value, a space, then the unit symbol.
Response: 9 A
